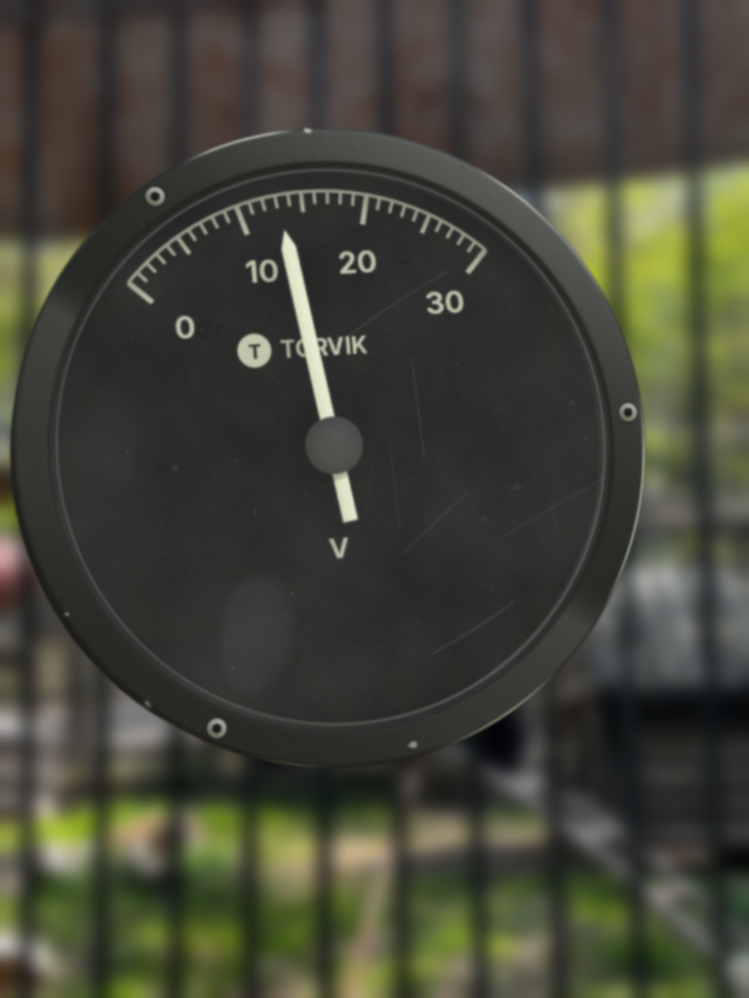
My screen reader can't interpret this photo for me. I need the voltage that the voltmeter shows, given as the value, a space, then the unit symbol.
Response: 13 V
